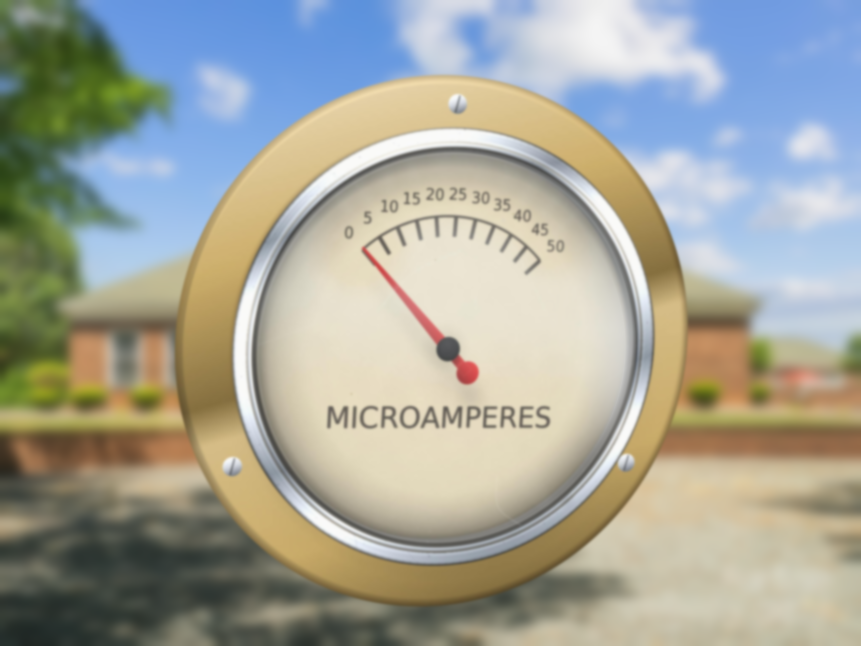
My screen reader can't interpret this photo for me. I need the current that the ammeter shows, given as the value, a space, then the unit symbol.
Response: 0 µA
